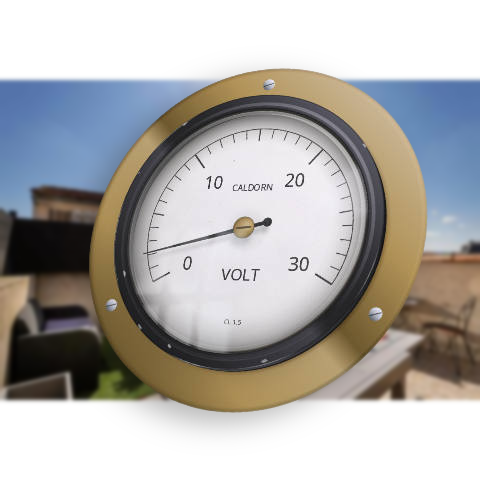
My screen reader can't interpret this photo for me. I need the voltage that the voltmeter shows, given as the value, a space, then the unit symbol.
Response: 2 V
